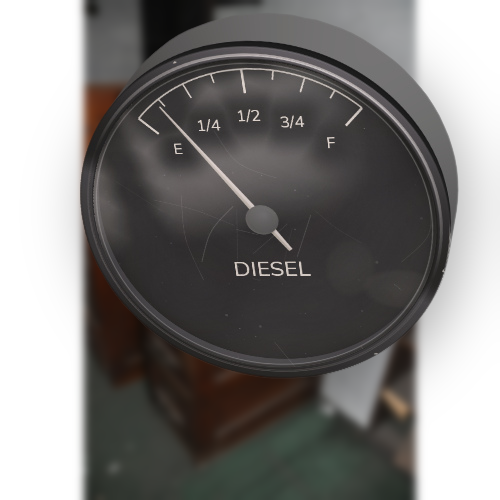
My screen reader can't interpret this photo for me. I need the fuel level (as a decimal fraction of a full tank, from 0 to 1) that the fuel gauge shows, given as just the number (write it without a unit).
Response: 0.125
